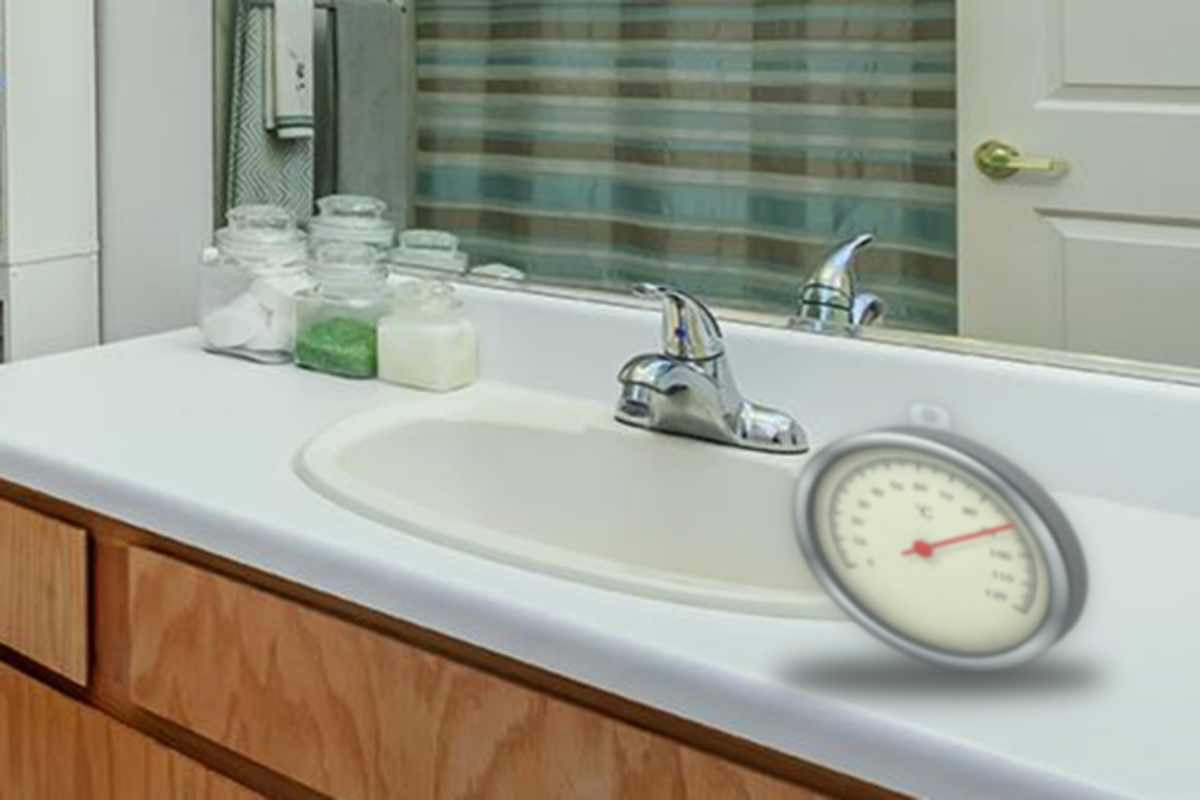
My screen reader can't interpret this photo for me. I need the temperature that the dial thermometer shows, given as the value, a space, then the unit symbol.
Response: 90 °C
